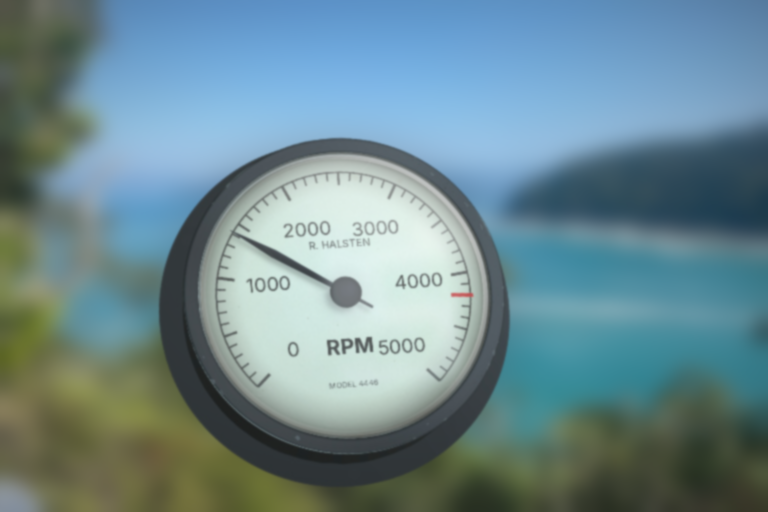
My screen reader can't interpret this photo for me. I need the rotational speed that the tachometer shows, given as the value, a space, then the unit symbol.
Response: 1400 rpm
